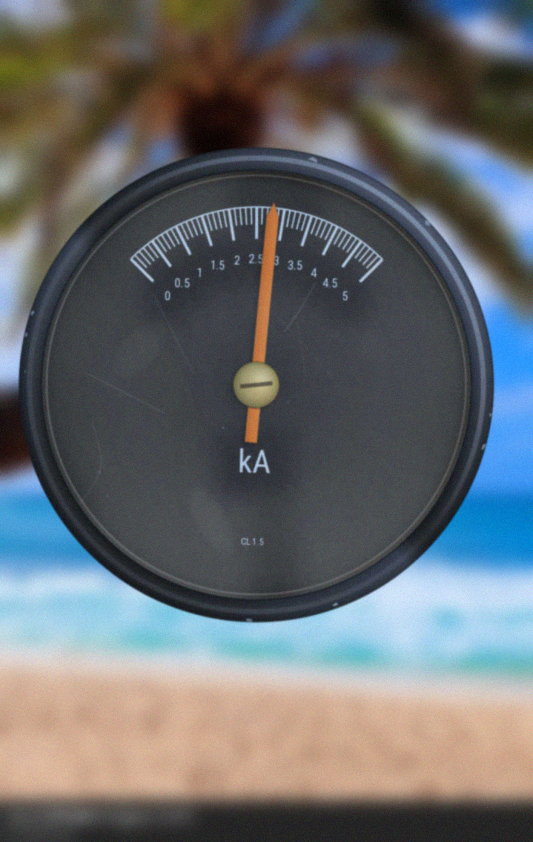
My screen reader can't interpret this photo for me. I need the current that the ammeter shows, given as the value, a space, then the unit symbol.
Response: 2.8 kA
